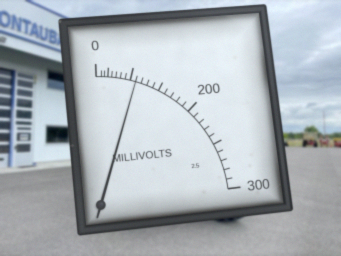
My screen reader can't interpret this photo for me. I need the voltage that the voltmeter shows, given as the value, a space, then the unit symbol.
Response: 110 mV
